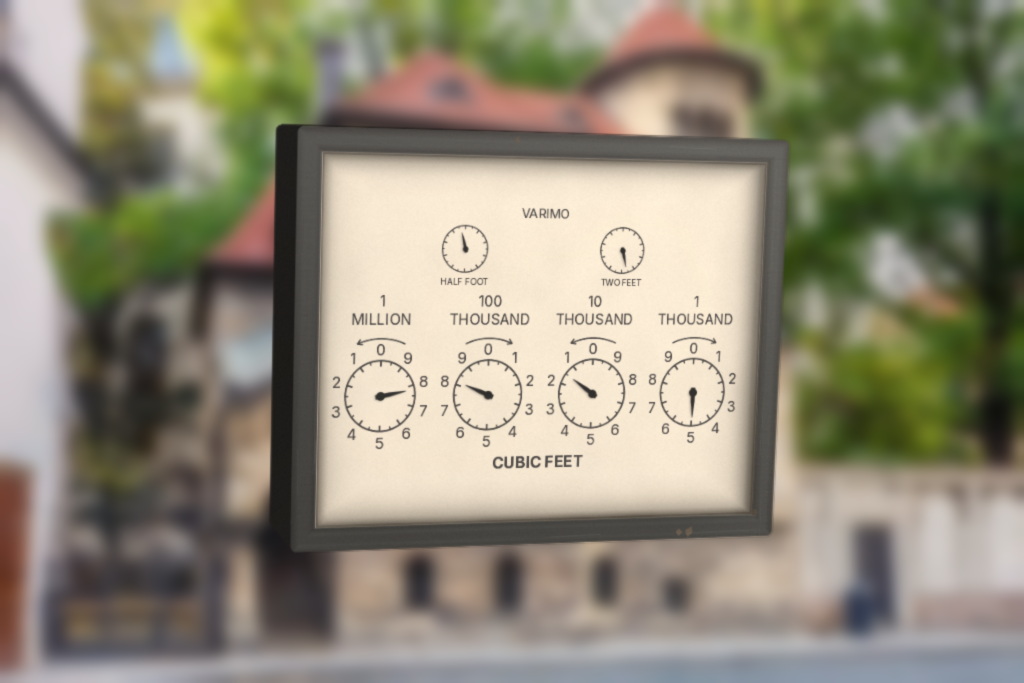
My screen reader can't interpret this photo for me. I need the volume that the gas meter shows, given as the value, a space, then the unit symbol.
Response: 781500 ft³
